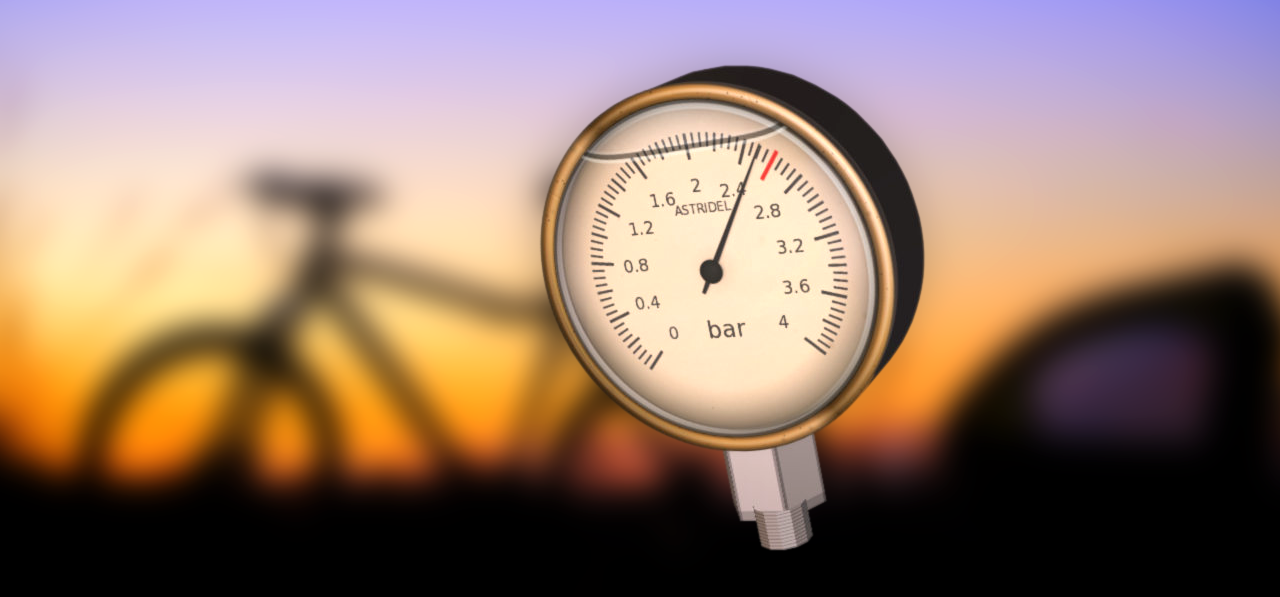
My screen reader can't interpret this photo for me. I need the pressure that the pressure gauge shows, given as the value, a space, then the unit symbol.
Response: 2.5 bar
